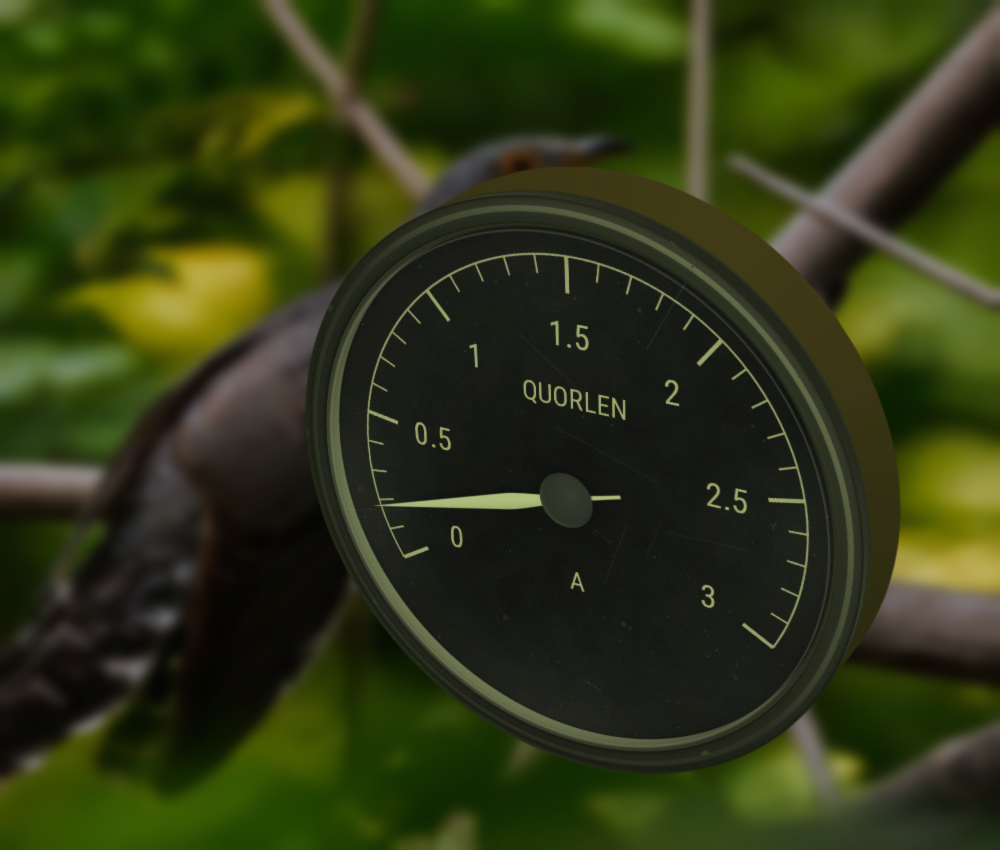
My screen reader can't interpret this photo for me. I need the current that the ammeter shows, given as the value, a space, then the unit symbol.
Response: 0.2 A
